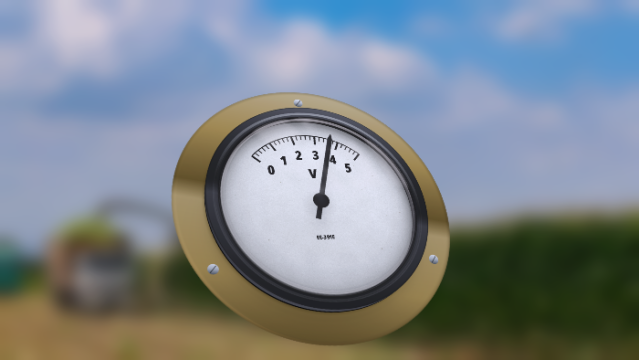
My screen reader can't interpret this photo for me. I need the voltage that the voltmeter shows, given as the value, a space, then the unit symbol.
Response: 3.6 V
